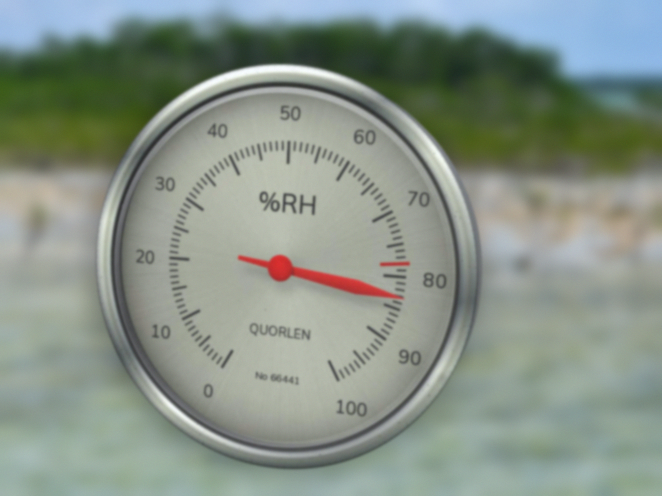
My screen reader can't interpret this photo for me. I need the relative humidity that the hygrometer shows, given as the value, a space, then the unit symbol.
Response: 83 %
